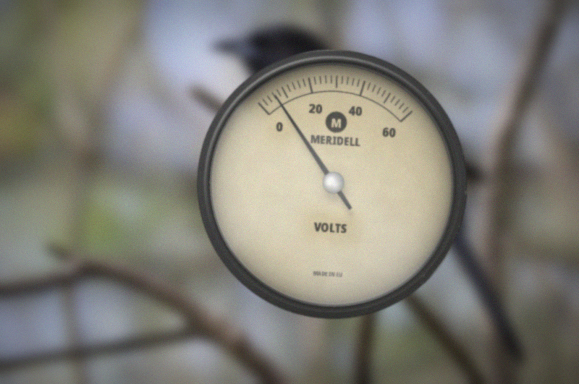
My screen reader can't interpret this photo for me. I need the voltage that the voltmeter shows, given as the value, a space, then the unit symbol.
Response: 6 V
